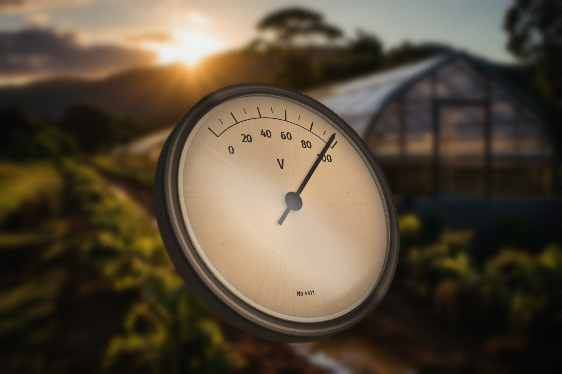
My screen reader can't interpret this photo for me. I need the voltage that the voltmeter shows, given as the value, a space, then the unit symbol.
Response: 95 V
